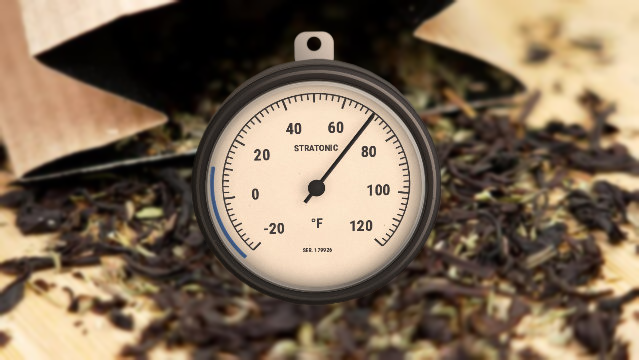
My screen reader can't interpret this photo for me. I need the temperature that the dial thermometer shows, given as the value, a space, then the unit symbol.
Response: 70 °F
